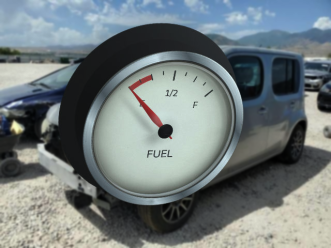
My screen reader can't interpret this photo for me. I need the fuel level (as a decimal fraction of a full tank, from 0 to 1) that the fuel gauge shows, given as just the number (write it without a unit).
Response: 0
